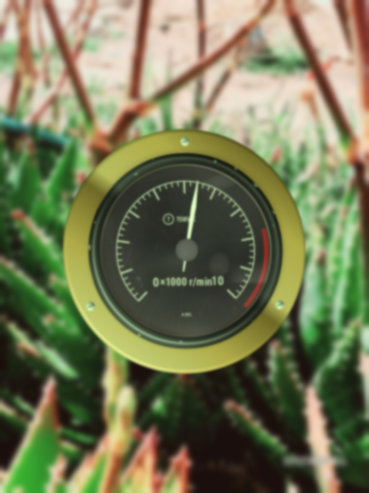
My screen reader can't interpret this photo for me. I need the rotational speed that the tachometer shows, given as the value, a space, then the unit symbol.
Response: 5400 rpm
